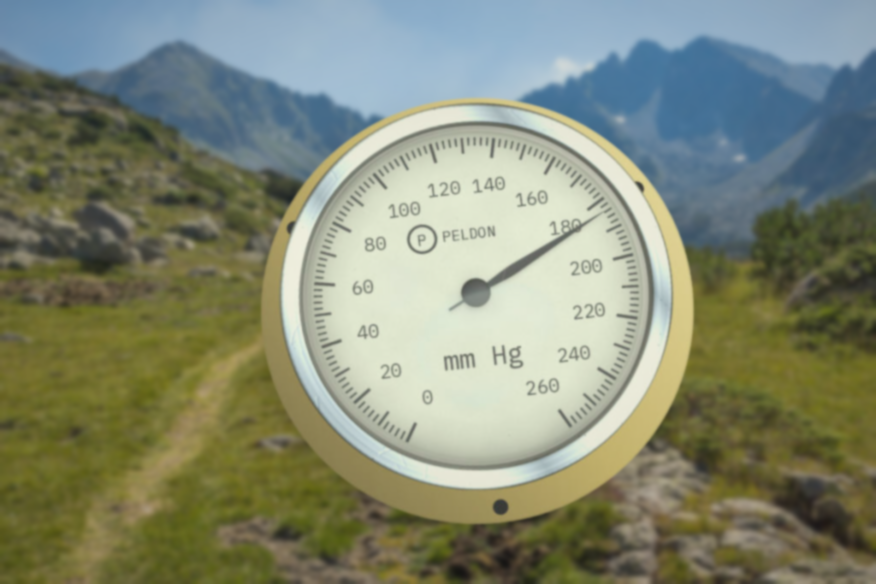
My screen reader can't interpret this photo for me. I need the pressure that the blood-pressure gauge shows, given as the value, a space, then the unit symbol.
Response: 184 mmHg
